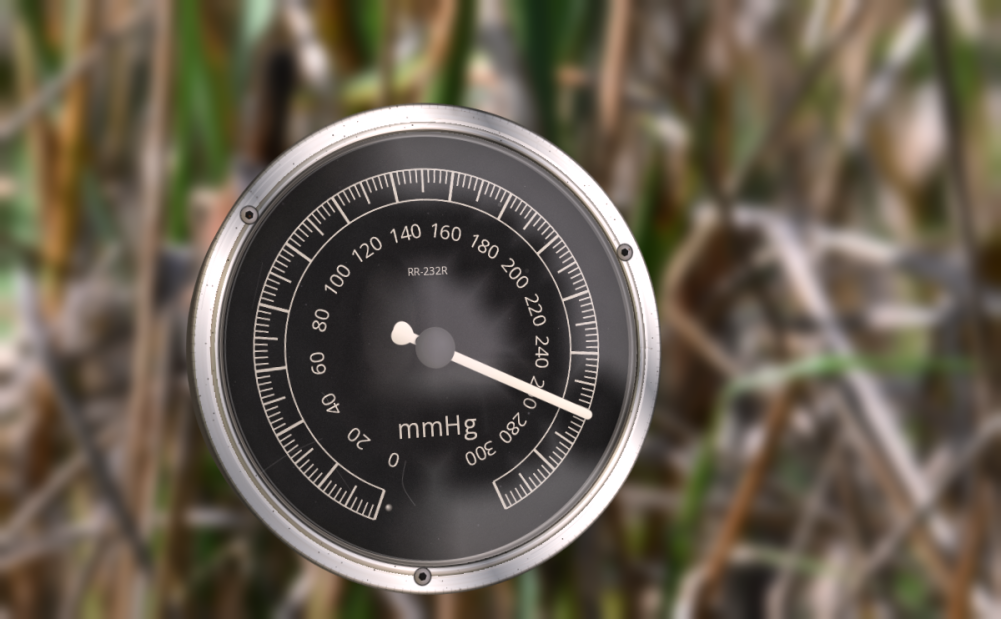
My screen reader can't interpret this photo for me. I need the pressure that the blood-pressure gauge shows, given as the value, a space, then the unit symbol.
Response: 260 mmHg
